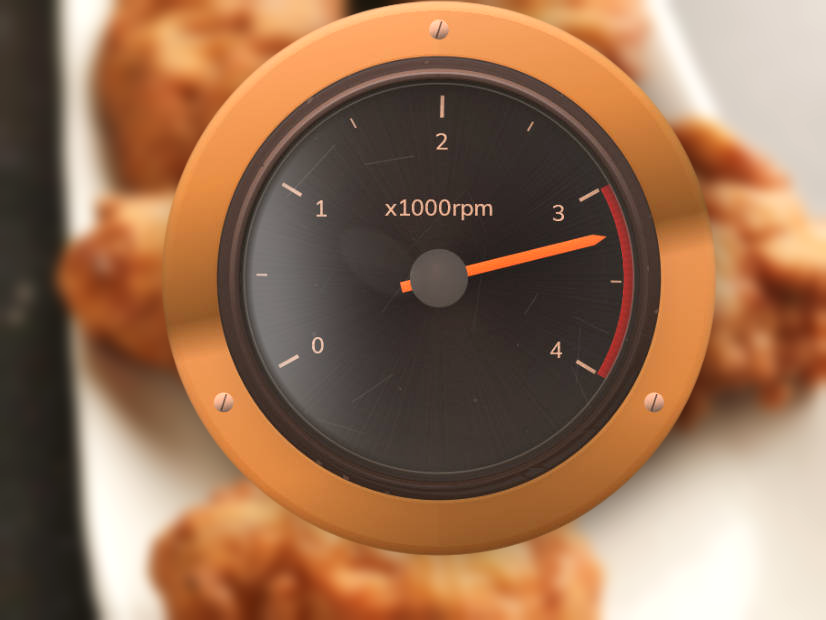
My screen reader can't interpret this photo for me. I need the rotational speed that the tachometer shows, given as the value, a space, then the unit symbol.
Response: 3250 rpm
